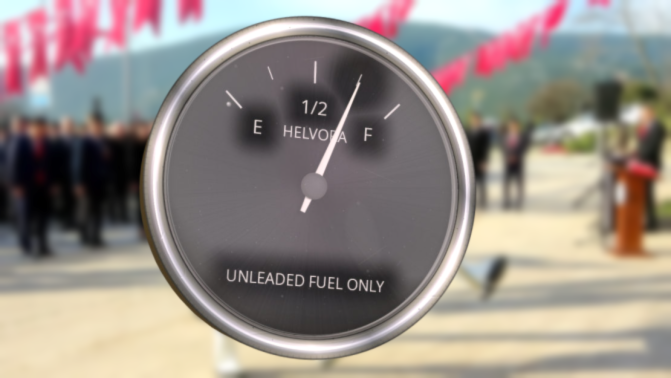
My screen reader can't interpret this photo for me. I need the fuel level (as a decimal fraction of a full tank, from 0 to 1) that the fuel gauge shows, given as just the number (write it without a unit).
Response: 0.75
